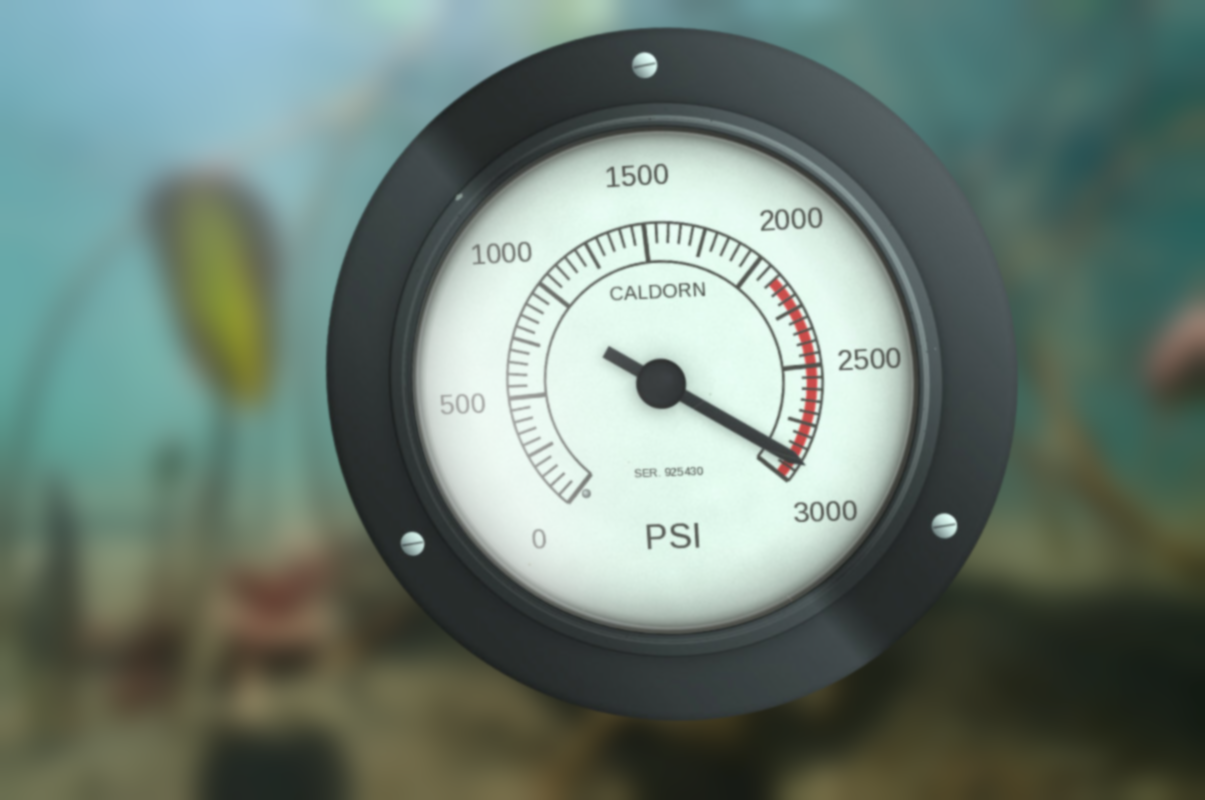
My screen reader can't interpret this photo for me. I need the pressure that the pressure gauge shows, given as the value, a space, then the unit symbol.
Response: 2900 psi
